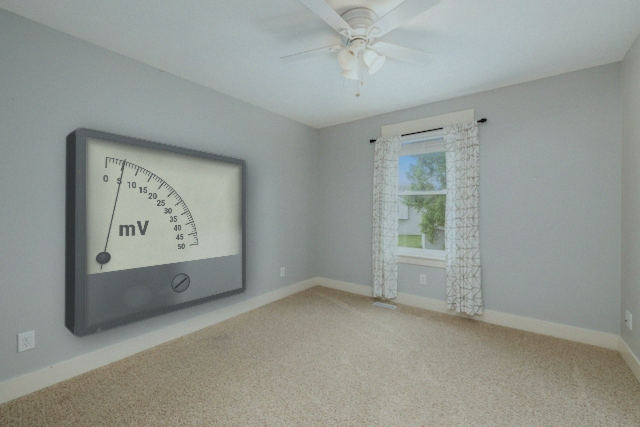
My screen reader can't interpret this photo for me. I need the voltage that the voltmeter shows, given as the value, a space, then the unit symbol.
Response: 5 mV
